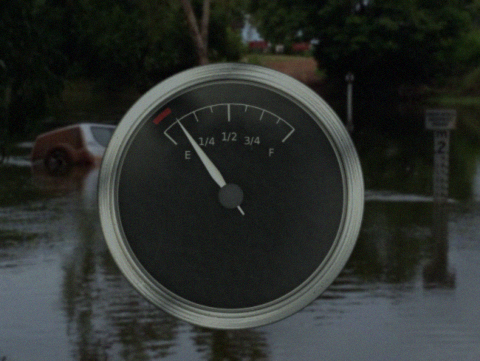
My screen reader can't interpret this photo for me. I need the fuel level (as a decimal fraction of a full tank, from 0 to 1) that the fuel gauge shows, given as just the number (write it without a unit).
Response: 0.125
